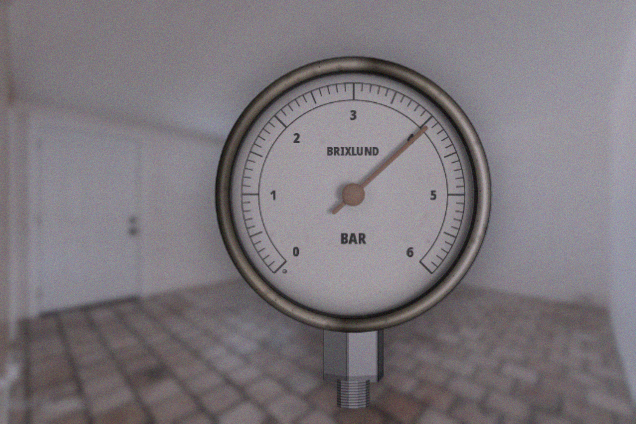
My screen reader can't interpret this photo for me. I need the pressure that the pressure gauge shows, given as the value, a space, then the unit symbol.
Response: 4.05 bar
